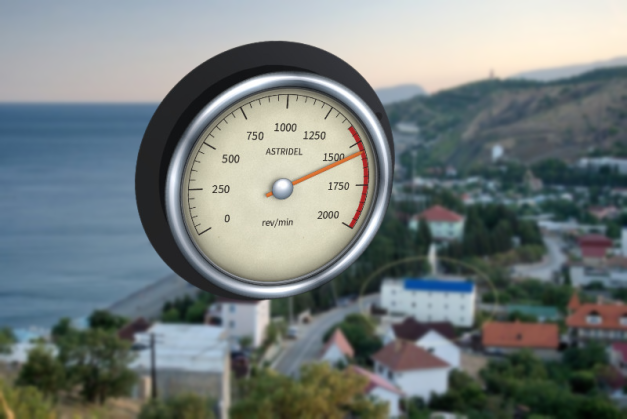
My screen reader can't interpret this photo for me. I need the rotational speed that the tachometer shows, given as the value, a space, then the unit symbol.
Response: 1550 rpm
